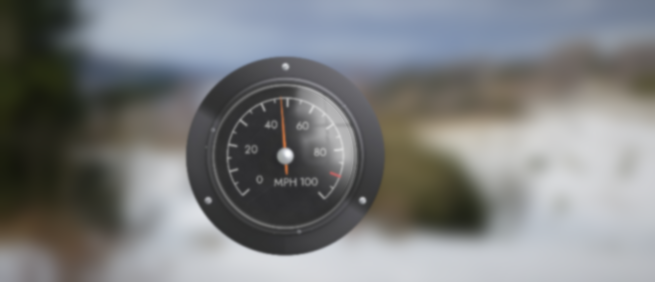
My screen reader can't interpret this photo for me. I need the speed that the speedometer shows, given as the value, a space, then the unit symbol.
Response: 47.5 mph
